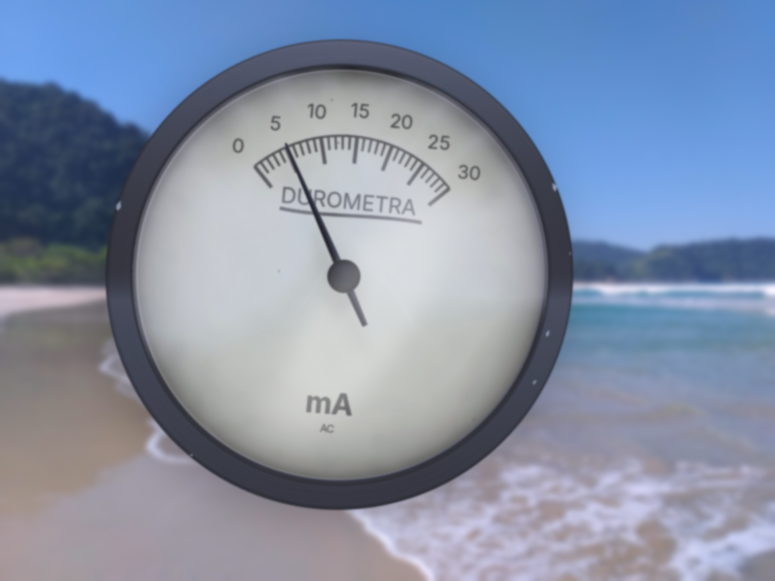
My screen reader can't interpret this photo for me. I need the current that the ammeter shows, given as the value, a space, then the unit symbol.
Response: 5 mA
